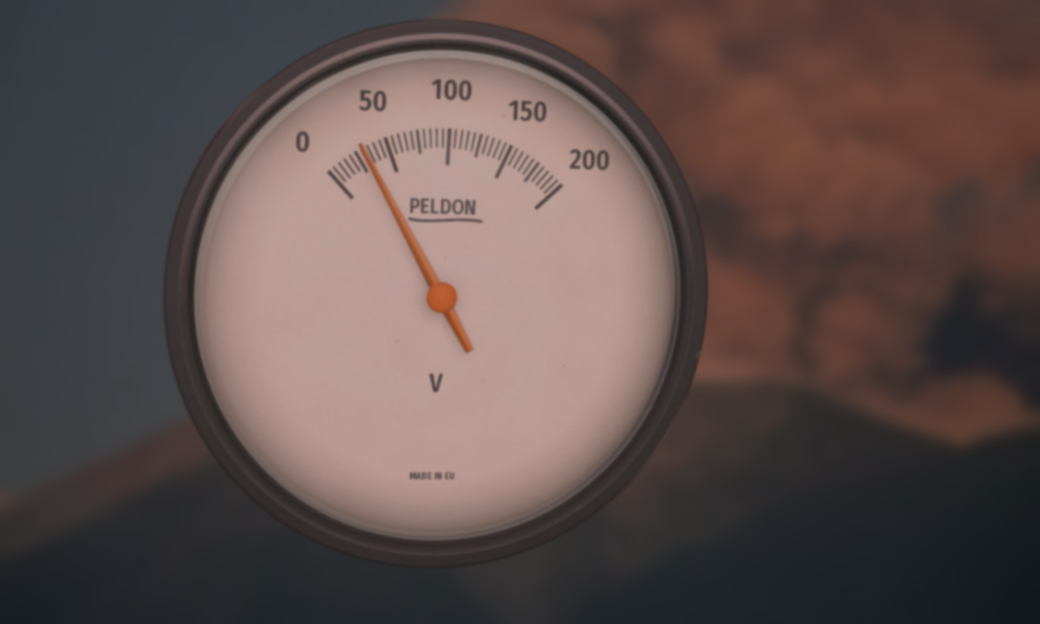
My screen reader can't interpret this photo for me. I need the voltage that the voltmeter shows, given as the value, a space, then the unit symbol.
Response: 30 V
